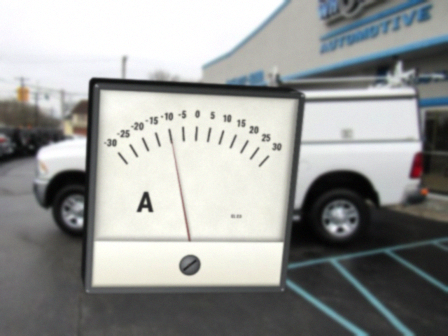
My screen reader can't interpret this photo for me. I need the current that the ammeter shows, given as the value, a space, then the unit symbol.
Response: -10 A
